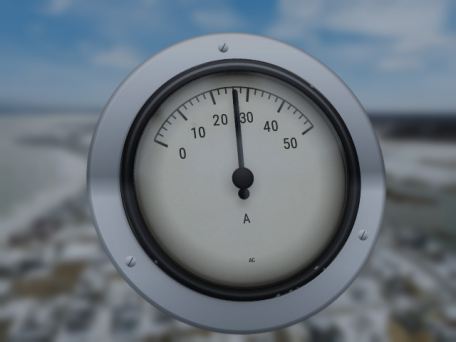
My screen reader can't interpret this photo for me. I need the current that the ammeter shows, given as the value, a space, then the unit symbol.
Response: 26 A
